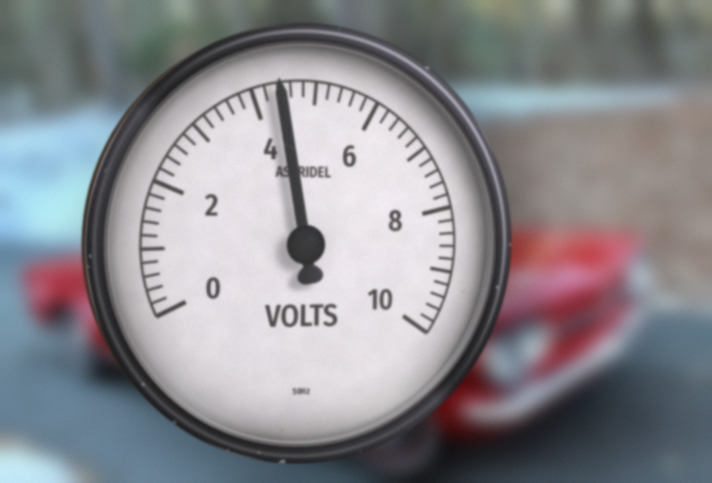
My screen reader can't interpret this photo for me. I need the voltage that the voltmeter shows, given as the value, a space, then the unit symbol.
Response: 4.4 V
